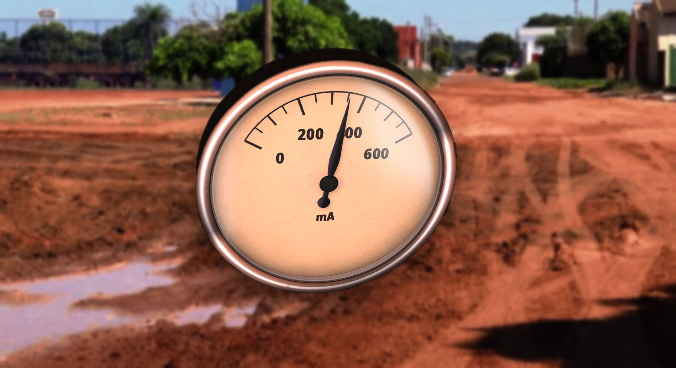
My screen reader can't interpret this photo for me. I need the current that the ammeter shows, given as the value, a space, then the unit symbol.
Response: 350 mA
